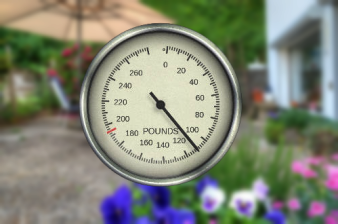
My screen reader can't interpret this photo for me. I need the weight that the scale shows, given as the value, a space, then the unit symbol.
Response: 110 lb
